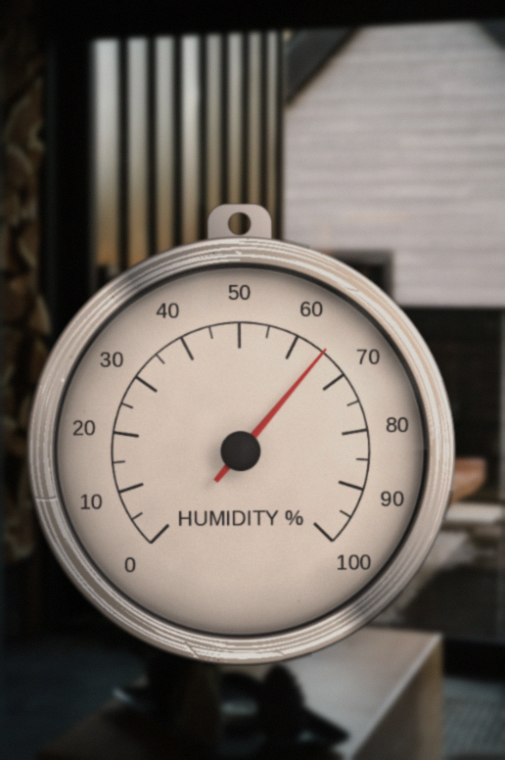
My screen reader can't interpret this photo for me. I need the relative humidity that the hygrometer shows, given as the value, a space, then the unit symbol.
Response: 65 %
